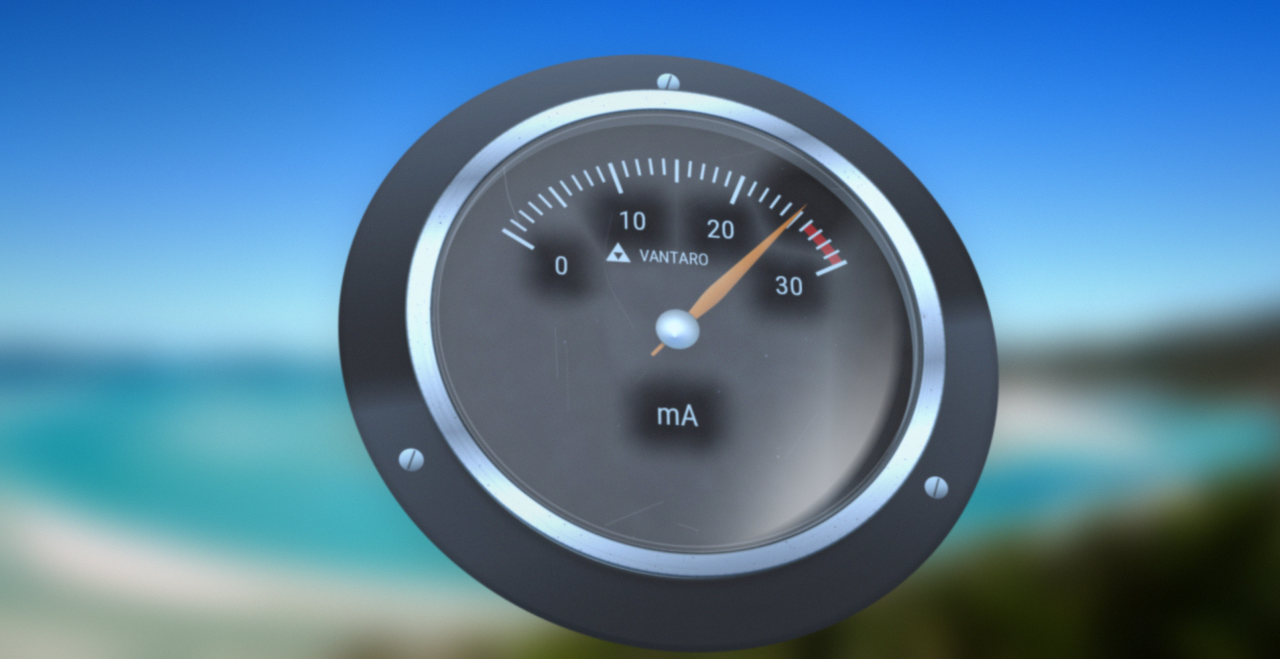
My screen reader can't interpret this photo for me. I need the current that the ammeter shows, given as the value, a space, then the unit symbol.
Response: 25 mA
